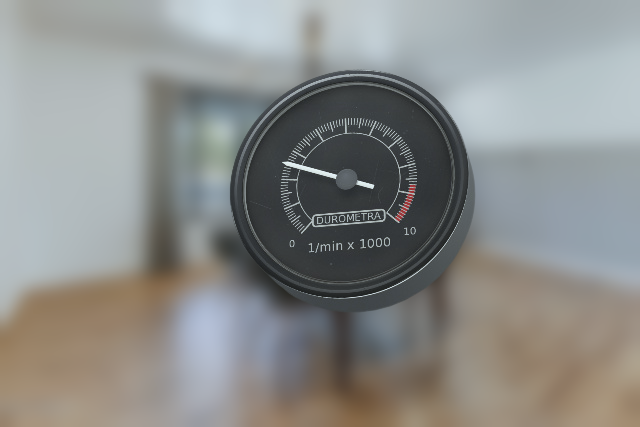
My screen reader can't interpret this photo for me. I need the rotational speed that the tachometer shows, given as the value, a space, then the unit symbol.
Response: 2500 rpm
